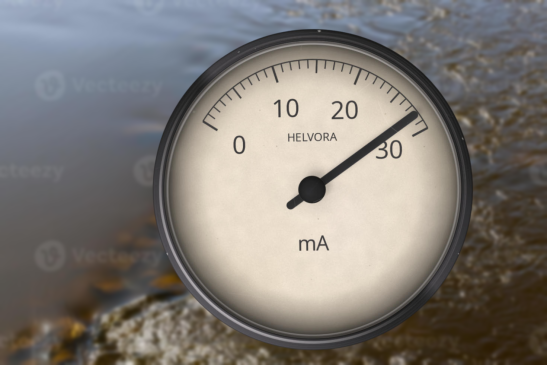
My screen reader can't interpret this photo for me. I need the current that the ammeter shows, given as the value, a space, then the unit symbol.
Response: 28 mA
